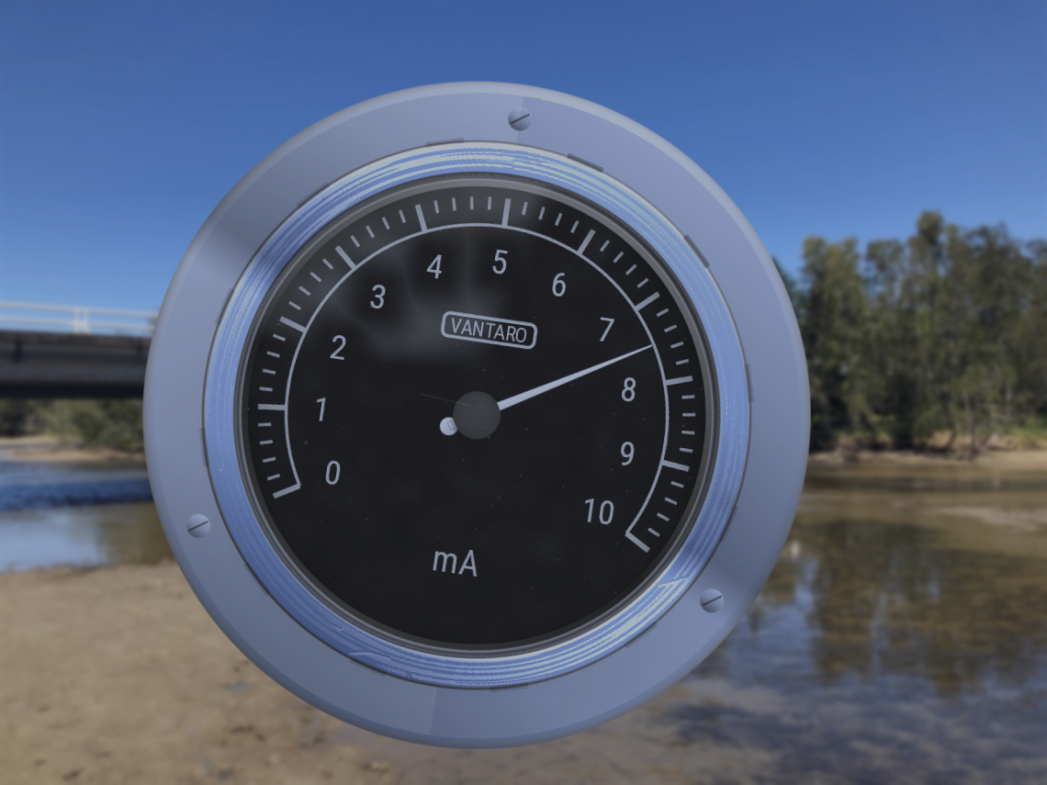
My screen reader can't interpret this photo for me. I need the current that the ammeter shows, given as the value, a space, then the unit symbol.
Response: 7.5 mA
